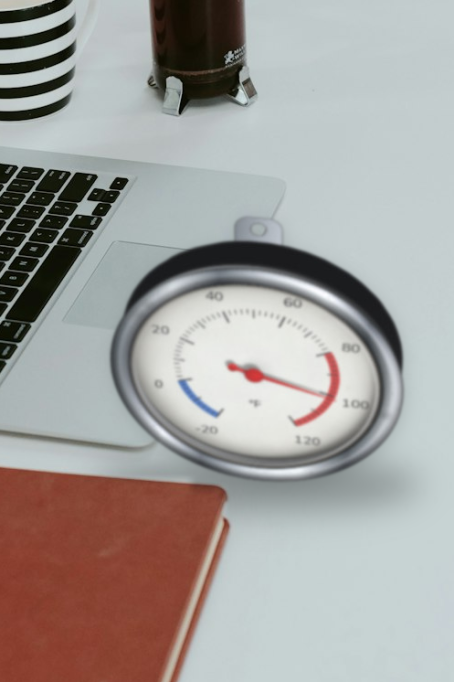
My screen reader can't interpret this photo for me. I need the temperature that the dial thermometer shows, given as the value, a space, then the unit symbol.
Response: 100 °F
